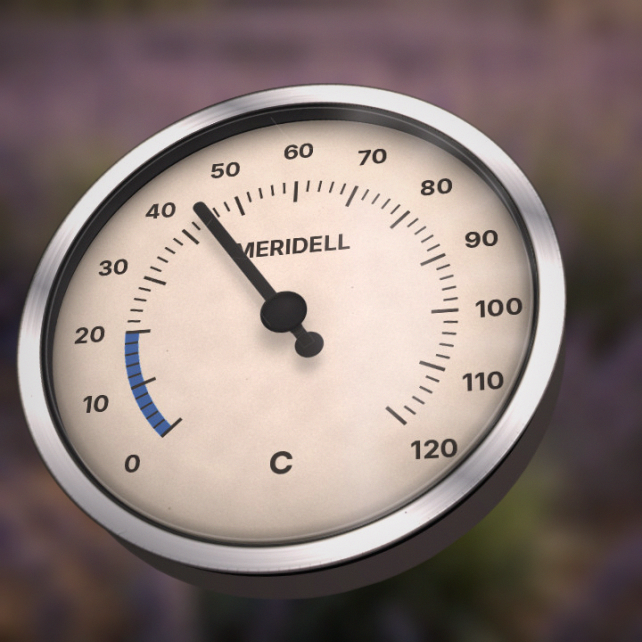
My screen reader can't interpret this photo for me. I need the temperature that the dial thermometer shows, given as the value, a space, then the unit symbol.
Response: 44 °C
